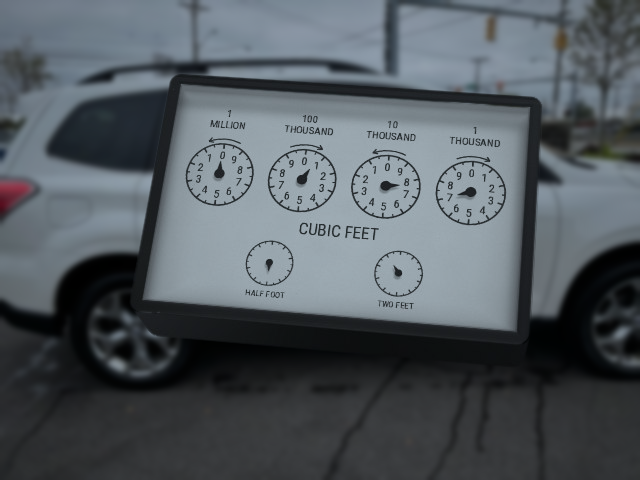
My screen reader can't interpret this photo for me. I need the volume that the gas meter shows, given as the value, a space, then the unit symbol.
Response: 7700 ft³
